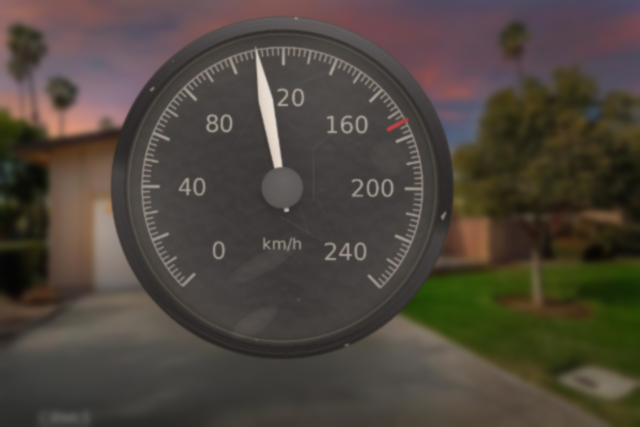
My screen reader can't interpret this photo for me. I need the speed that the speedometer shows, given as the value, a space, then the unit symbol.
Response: 110 km/h
